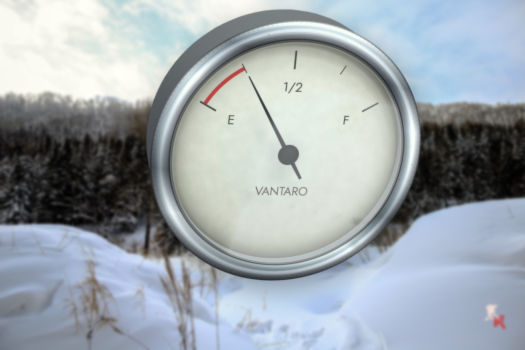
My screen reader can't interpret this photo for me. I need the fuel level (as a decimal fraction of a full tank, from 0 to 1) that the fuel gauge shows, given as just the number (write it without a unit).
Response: 0.25
